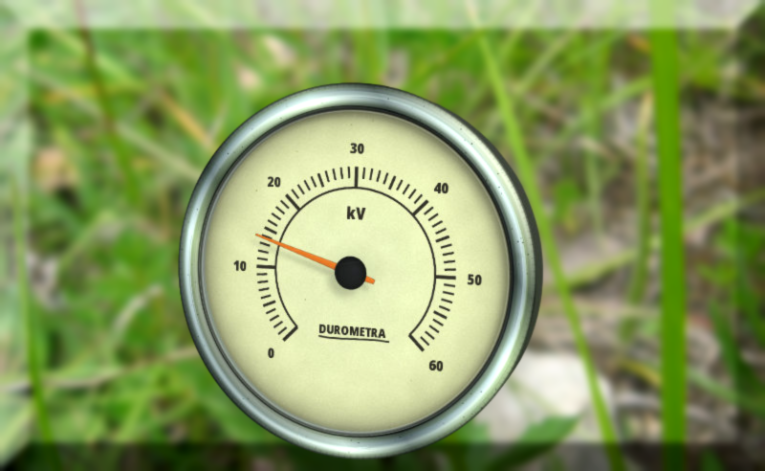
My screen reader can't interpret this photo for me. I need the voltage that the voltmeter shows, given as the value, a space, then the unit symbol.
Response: 14 kV
